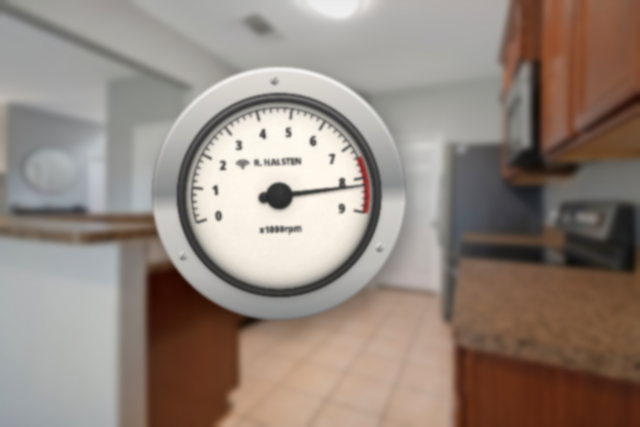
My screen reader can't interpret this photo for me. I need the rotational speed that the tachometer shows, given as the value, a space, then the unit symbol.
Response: 8200 rpm
